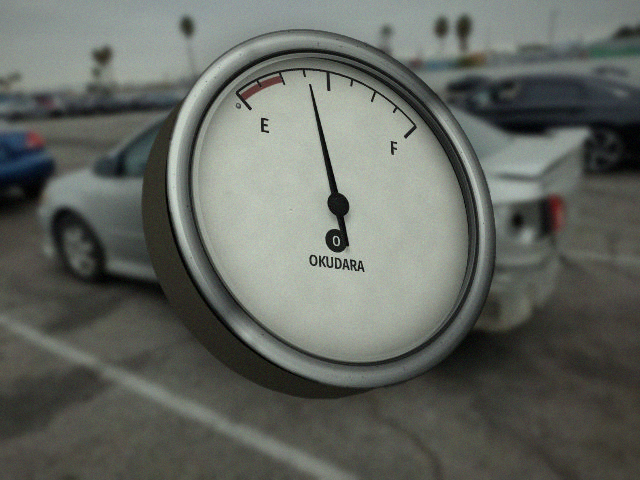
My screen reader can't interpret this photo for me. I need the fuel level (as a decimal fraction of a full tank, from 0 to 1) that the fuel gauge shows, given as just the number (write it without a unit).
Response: 0.375
